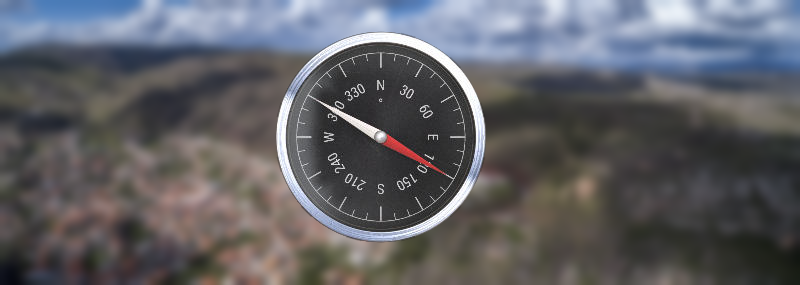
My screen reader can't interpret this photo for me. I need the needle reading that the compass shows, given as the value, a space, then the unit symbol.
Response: 120 °
